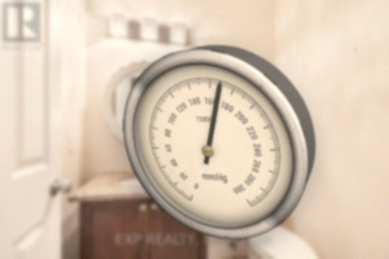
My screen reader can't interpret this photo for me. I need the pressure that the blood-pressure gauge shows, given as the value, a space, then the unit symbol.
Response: 170 mmHg
